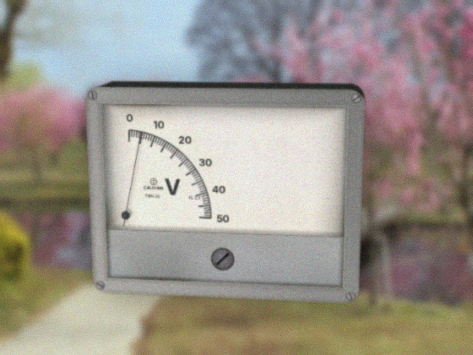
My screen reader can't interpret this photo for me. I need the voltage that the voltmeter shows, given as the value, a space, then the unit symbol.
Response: 5 V
